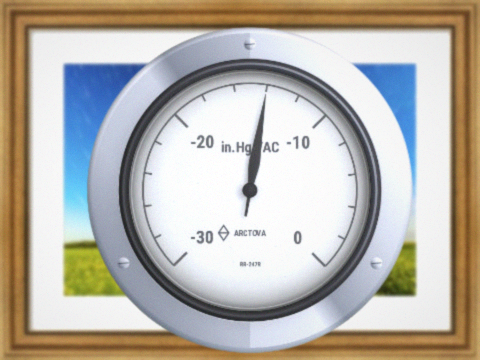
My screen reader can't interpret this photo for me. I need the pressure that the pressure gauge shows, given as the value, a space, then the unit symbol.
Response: -14 inHg
